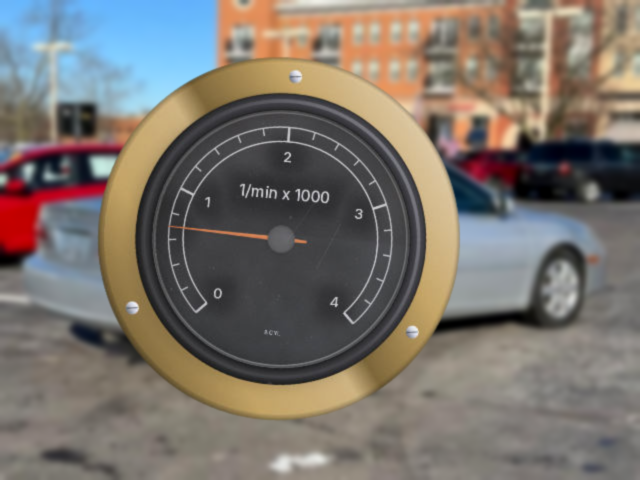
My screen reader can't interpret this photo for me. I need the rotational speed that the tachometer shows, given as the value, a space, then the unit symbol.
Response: 700 rpm
